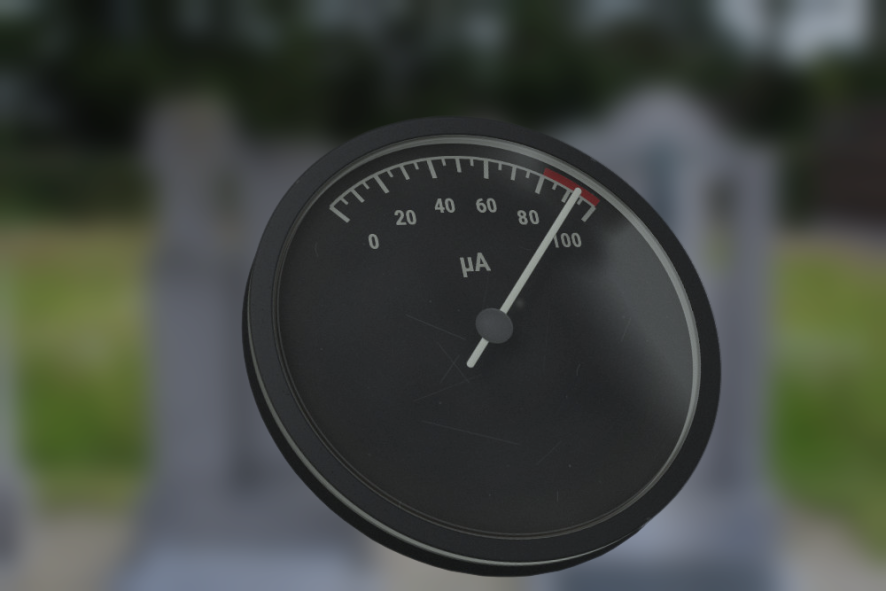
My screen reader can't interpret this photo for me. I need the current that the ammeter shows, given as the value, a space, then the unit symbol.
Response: 92.5 µA
